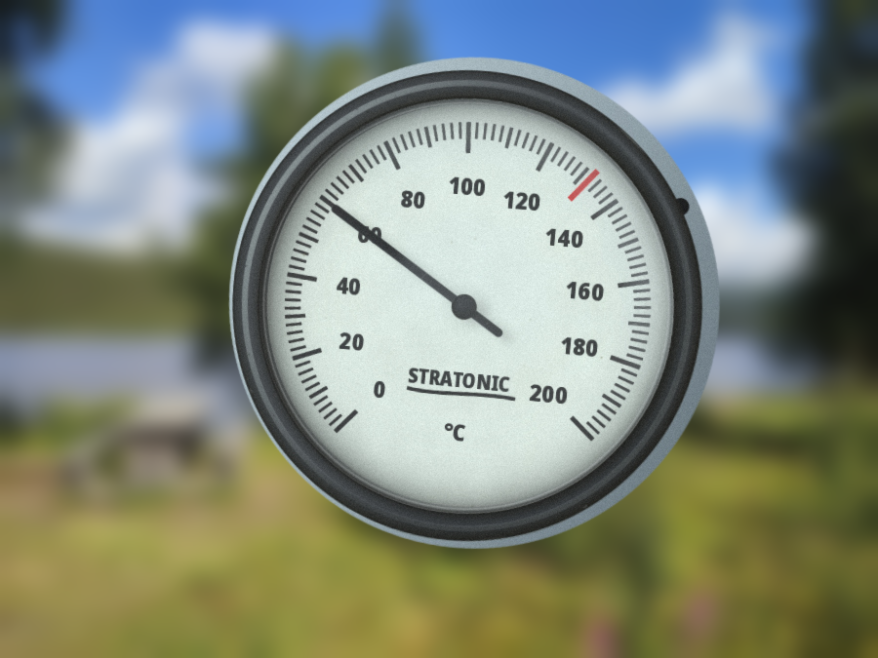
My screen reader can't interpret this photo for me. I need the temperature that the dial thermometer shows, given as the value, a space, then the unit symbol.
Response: 60 °C
